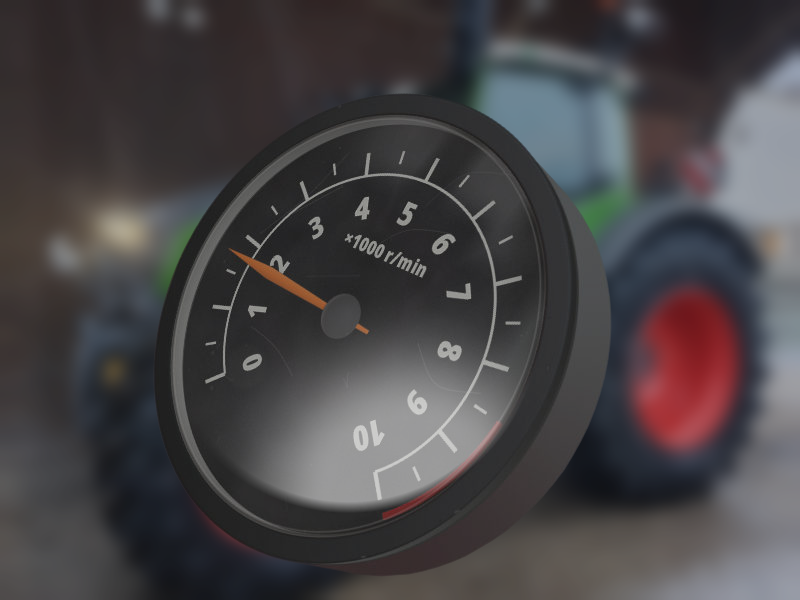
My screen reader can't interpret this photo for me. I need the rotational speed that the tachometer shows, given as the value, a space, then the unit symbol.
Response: 1750 rpm
